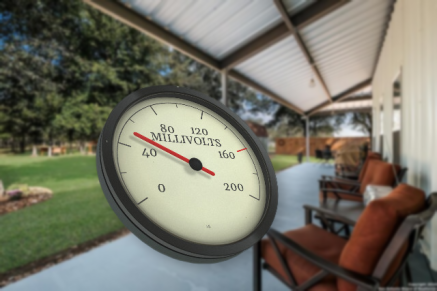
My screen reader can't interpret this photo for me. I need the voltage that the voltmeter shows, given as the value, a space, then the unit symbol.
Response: 50 mV
